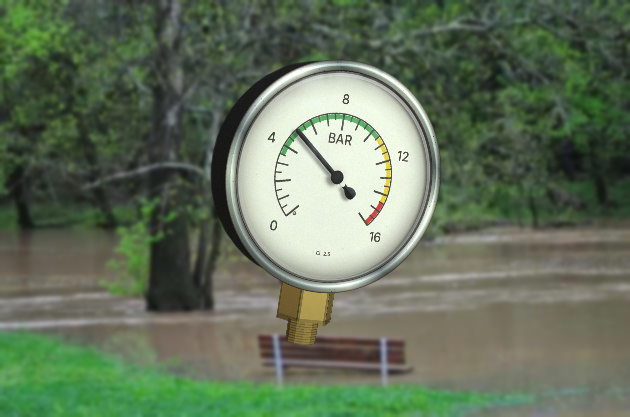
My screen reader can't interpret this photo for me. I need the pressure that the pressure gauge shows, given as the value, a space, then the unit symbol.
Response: 5 bar
